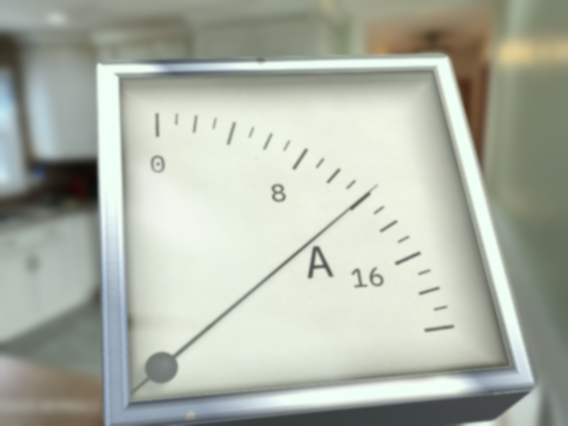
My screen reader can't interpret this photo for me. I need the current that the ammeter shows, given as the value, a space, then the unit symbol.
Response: 12 A
